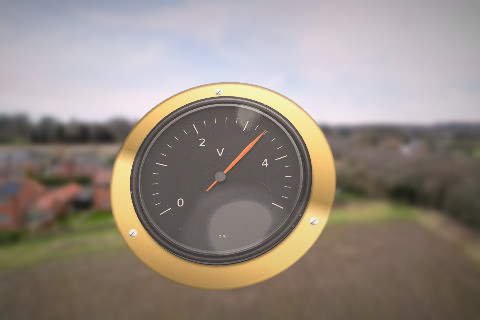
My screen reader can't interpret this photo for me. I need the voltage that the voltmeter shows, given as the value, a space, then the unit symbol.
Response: 3.4 V
